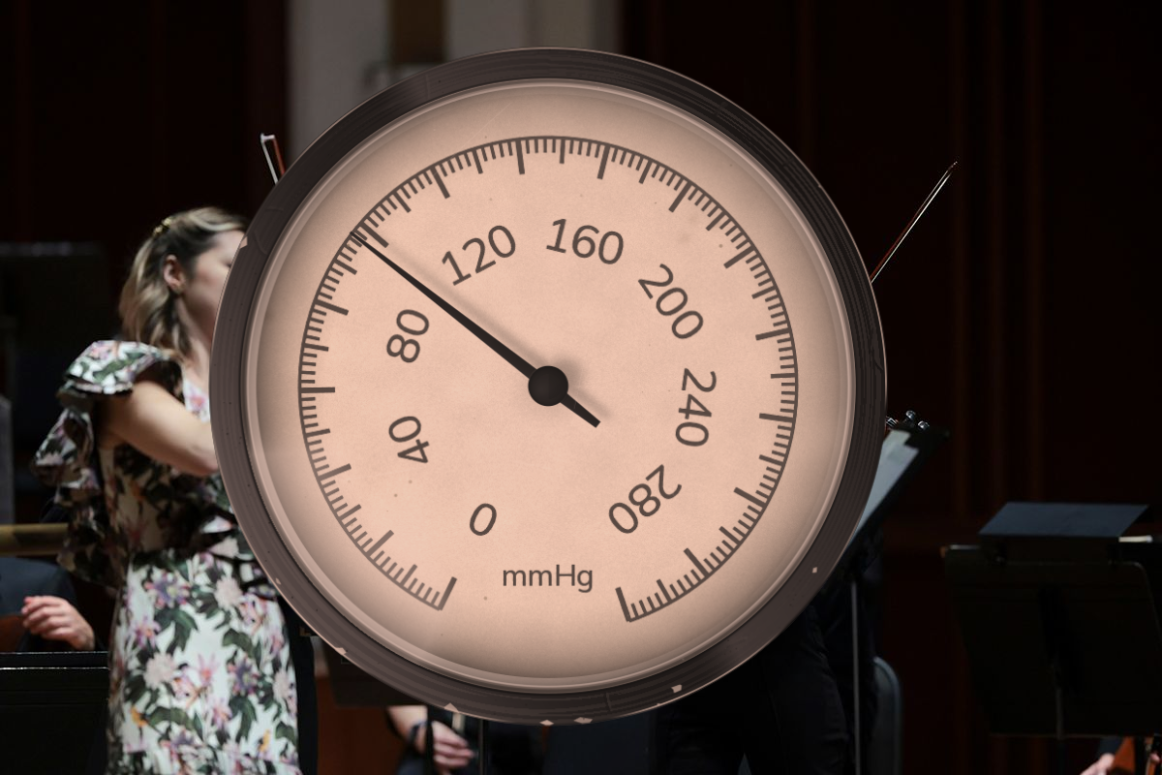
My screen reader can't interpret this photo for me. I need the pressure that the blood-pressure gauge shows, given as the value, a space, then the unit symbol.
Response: 97 mmHg
